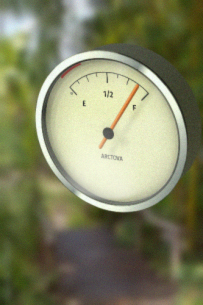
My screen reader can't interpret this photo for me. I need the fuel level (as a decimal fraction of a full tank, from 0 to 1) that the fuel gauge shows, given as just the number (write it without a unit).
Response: 0.875
